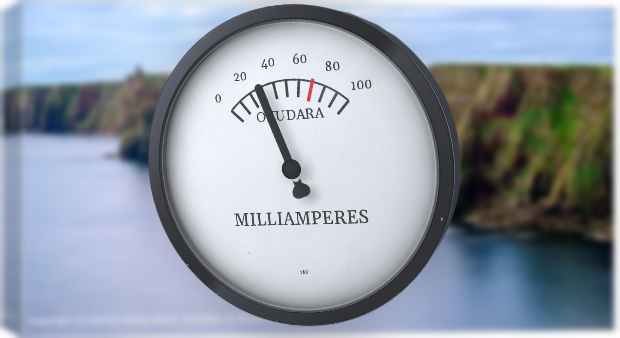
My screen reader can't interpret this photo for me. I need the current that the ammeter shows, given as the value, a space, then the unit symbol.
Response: 30 mA
